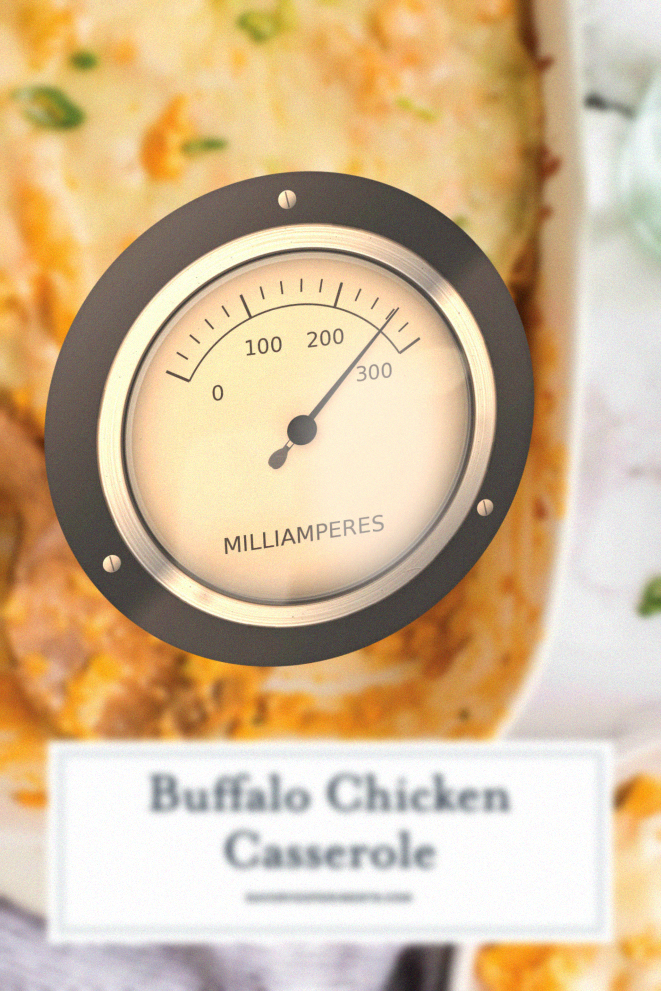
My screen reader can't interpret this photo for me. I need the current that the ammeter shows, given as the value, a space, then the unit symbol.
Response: 260 mA
